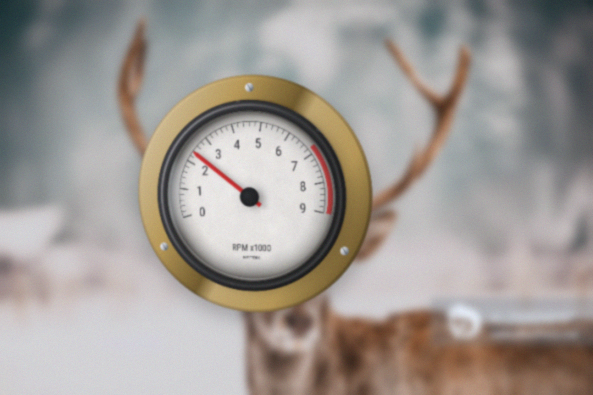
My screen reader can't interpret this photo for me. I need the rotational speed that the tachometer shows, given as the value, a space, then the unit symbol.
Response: 2400 rpm
